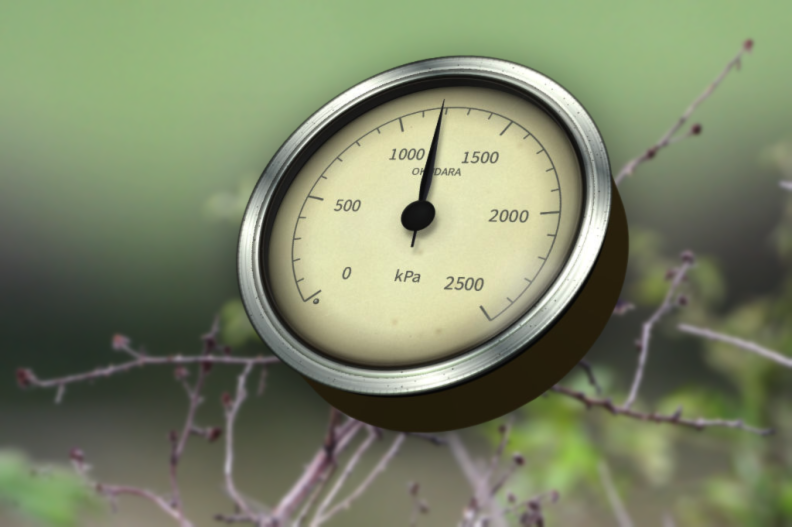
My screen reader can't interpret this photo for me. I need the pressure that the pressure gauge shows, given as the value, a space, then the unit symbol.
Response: 1200 kPa
